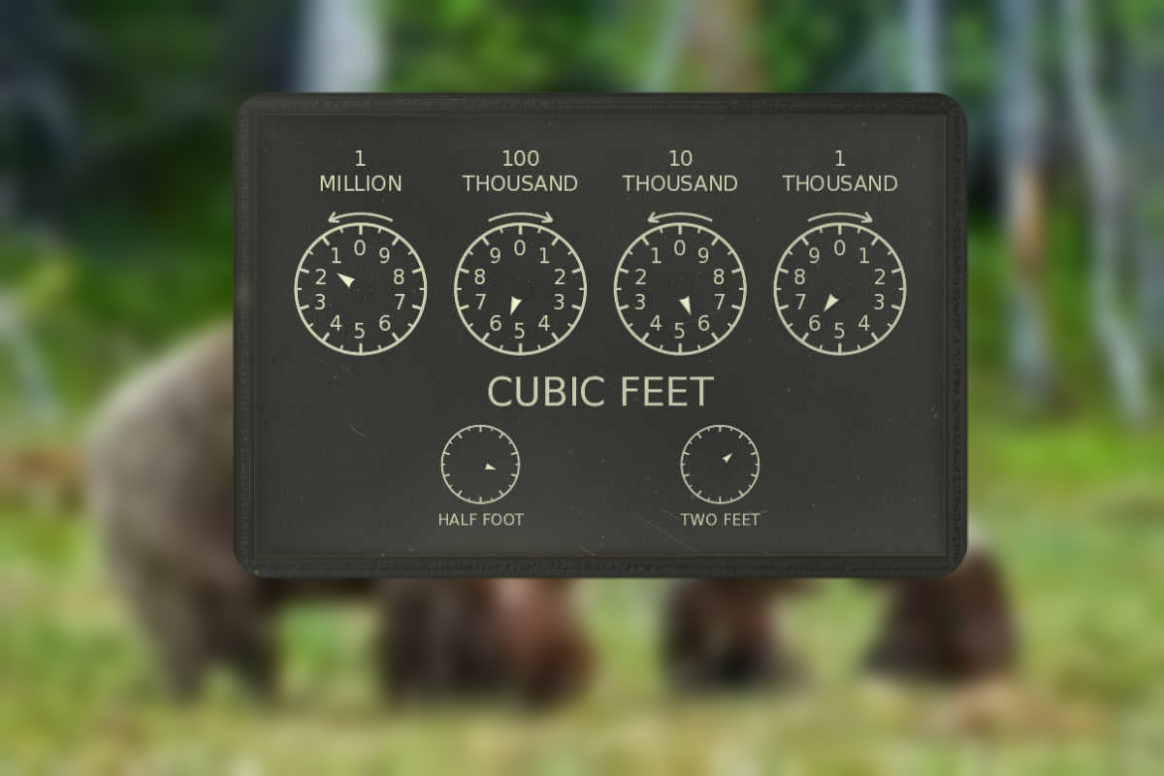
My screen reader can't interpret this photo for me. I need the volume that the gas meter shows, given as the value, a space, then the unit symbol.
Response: 155600 ft³
